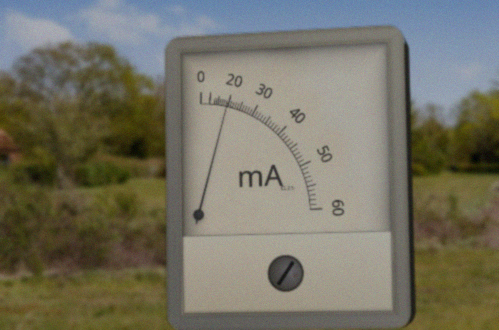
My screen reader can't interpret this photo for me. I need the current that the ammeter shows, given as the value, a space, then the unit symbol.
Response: 20 mA
